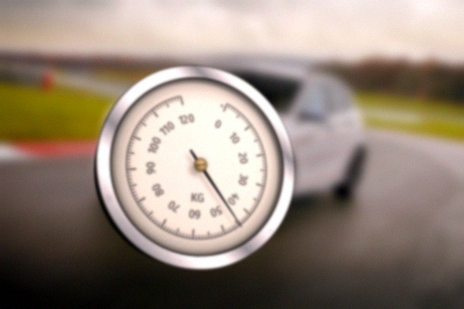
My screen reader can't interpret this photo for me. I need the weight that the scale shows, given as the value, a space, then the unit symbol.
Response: 45 kg
